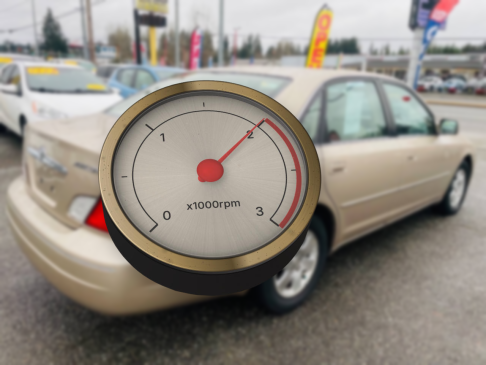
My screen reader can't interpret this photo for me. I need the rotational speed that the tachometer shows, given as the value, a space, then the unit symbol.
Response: 2000 rpm
